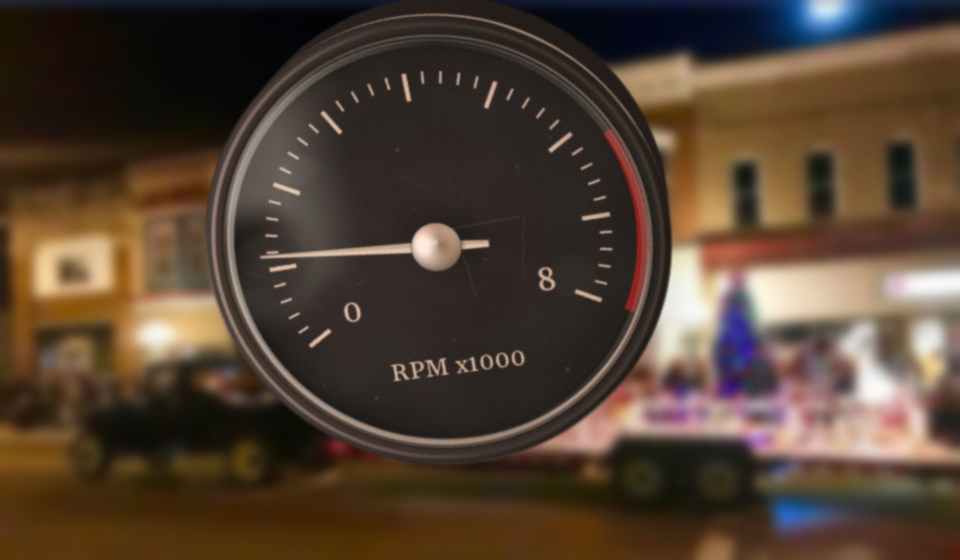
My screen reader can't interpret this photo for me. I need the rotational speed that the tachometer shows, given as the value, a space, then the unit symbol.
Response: 1200 rpm
